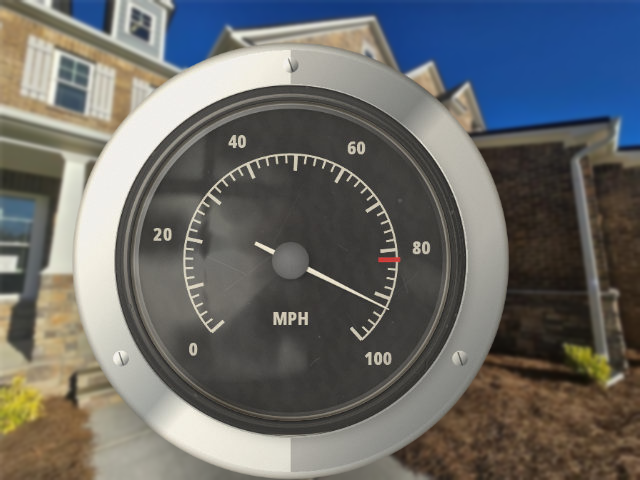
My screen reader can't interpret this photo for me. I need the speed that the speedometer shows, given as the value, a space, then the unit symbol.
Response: 92 mph
